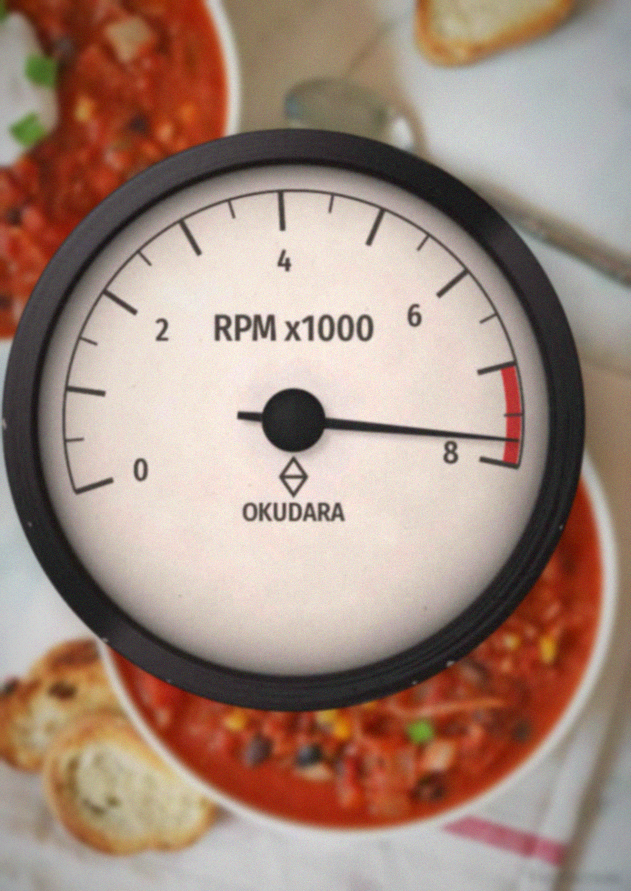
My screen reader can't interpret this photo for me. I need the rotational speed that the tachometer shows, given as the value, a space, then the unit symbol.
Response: 7750 rpm
